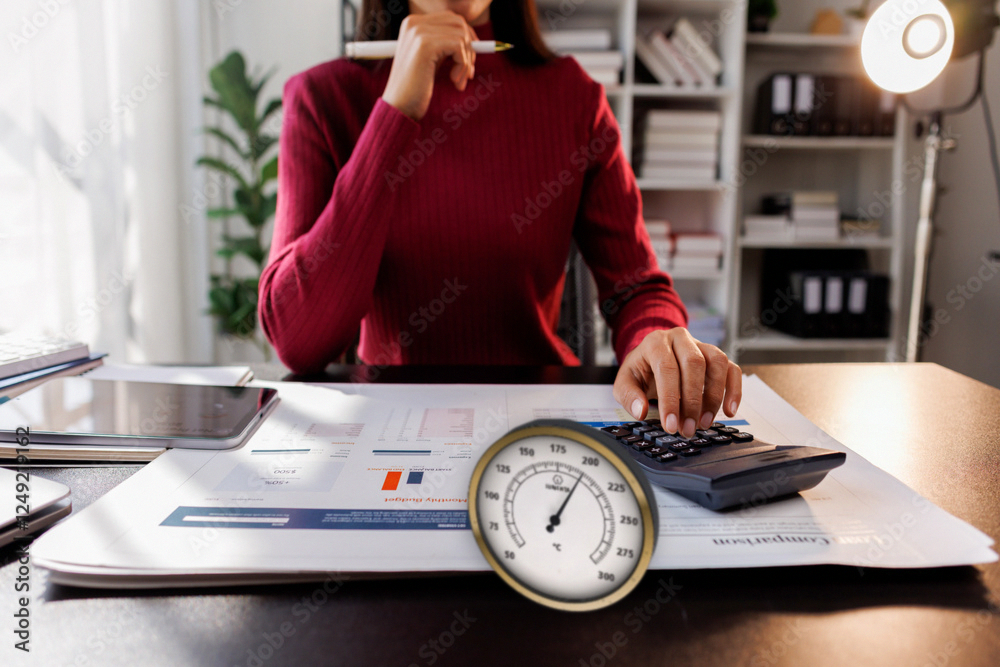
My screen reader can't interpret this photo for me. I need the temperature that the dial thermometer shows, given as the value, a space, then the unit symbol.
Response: 200 °C
